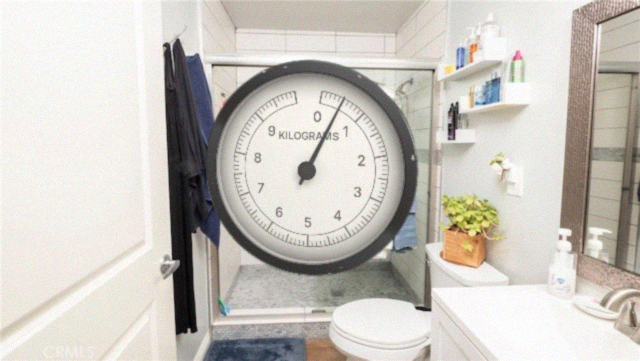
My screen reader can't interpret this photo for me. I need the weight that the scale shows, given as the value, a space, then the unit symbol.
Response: 0.5 kg
